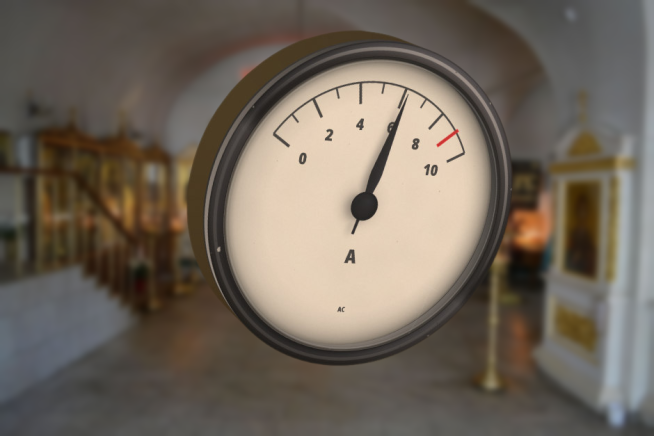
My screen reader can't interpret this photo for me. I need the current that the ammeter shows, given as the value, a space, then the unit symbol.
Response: 6 A
